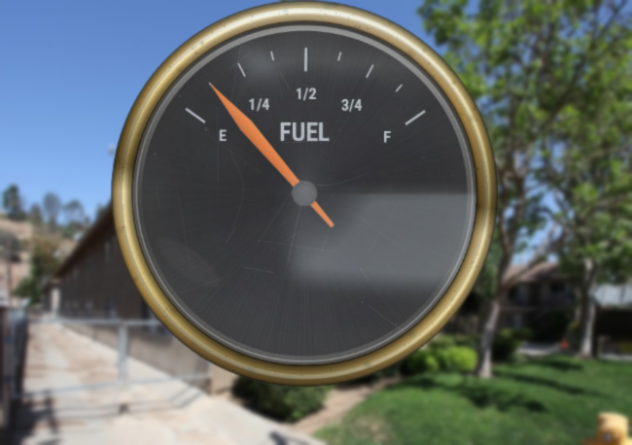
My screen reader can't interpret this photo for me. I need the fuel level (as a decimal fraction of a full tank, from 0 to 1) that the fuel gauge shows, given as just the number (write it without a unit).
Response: 0.125
